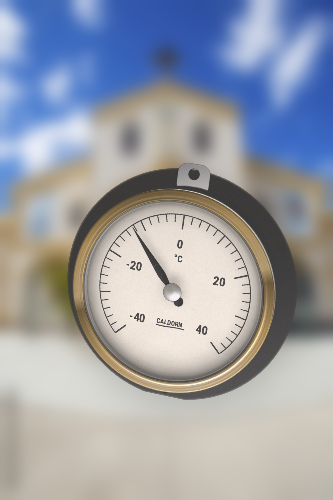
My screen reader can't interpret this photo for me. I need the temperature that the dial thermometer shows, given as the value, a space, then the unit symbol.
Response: -12 °C
